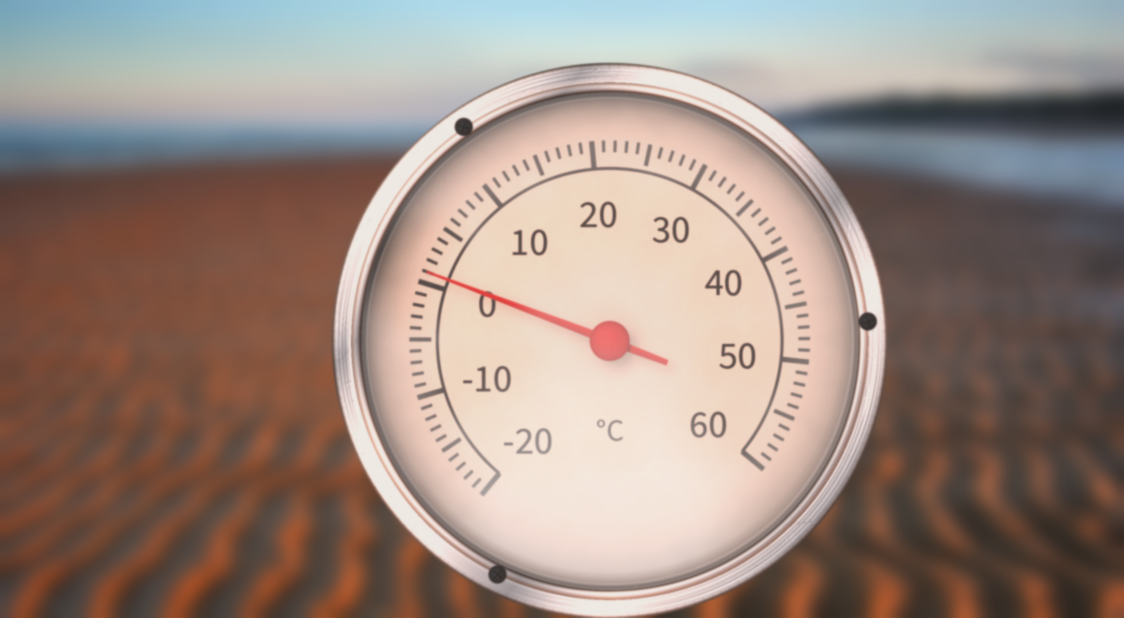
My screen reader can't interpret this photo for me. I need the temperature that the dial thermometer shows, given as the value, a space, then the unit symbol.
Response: 1 °C
